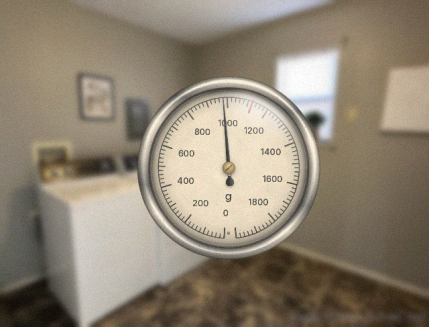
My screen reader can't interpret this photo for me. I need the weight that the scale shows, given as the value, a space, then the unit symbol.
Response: 980 g
